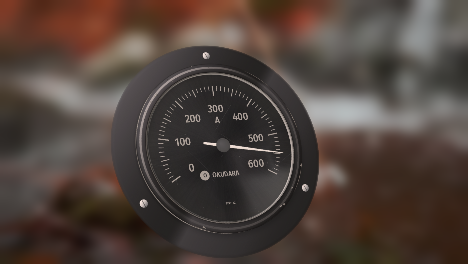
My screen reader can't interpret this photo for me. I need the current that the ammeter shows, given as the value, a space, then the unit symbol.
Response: 550 A
